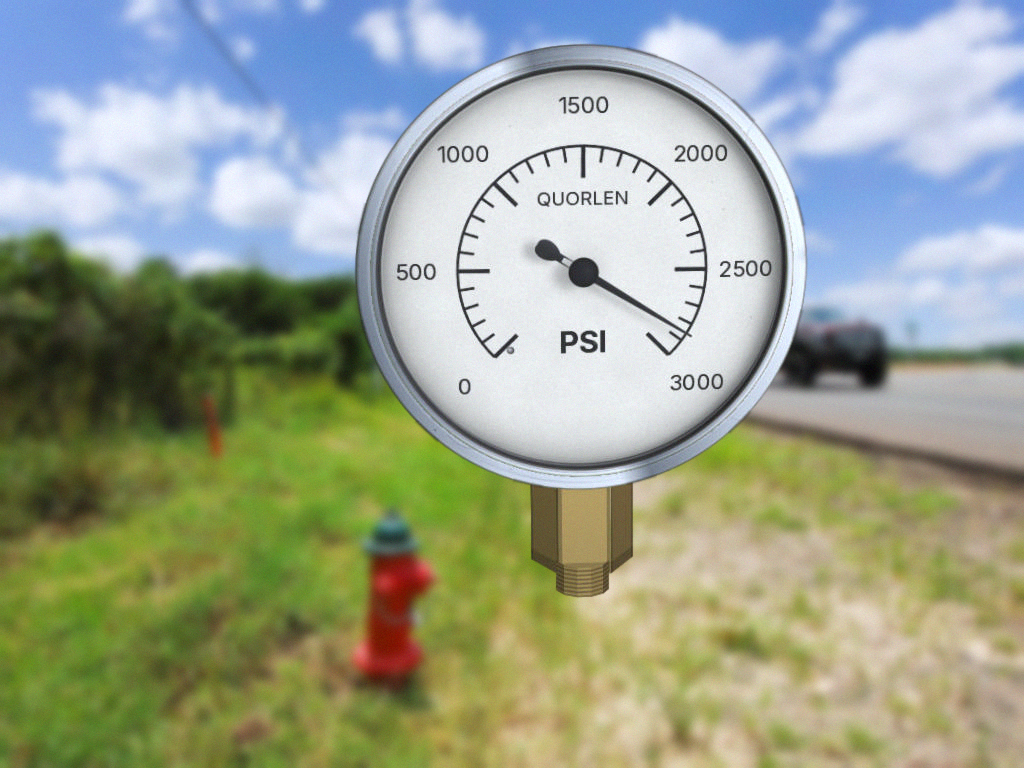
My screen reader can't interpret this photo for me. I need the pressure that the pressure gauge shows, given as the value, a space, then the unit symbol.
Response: 2850 psi
